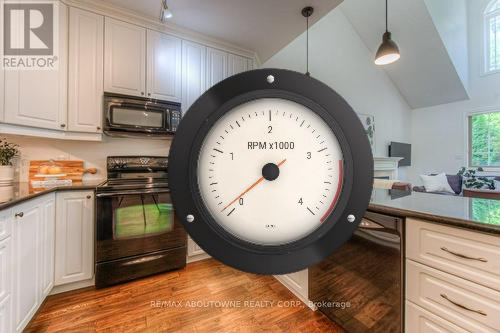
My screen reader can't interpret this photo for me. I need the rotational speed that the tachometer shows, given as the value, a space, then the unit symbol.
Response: 100 rpm
